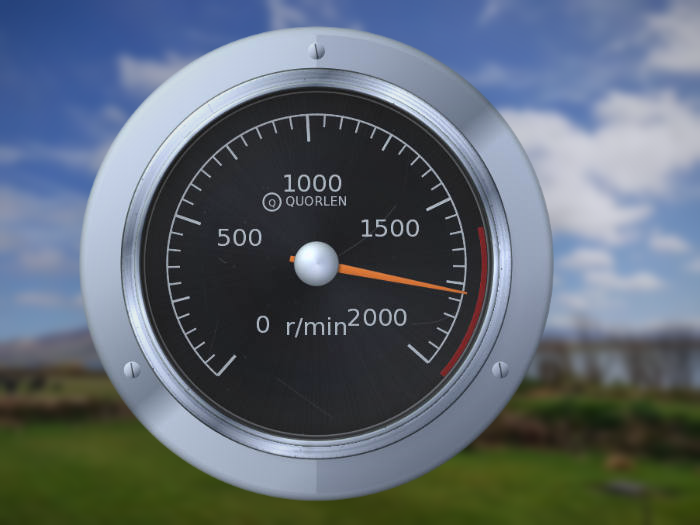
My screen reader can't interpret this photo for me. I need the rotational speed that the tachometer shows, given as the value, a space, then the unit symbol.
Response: 1775 rpm
